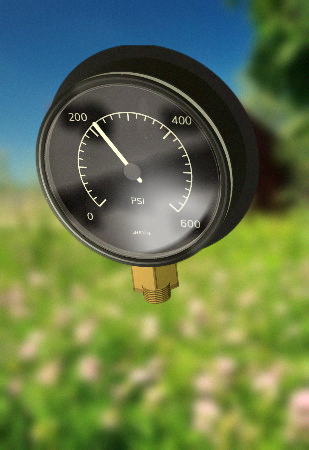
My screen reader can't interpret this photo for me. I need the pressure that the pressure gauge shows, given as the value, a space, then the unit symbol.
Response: 220 psi
